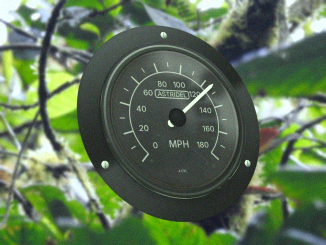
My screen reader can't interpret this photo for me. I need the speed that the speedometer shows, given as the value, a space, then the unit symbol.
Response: 125 mph
